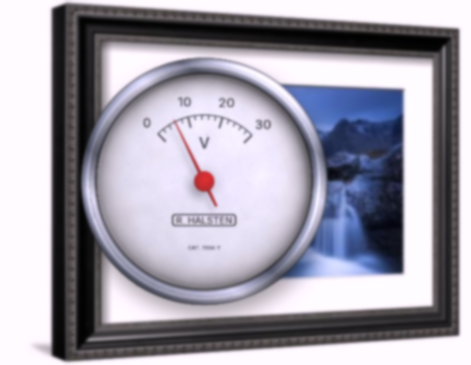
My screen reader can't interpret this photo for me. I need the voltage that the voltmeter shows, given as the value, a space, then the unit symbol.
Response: 6 V
